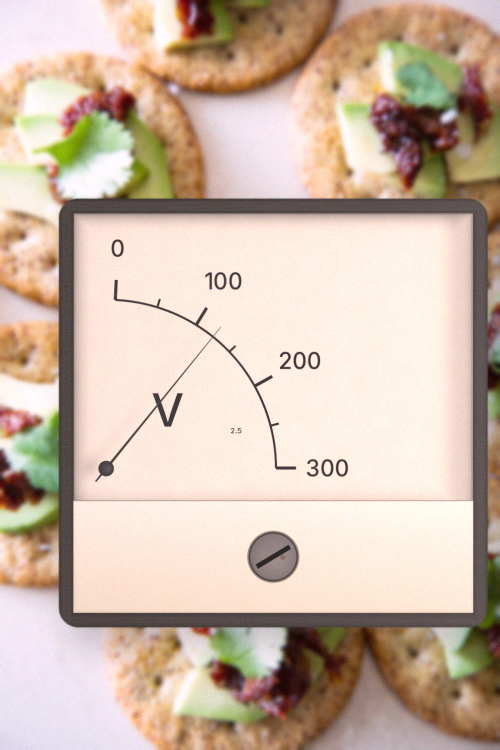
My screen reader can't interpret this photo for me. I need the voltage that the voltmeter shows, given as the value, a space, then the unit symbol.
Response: 125 V
